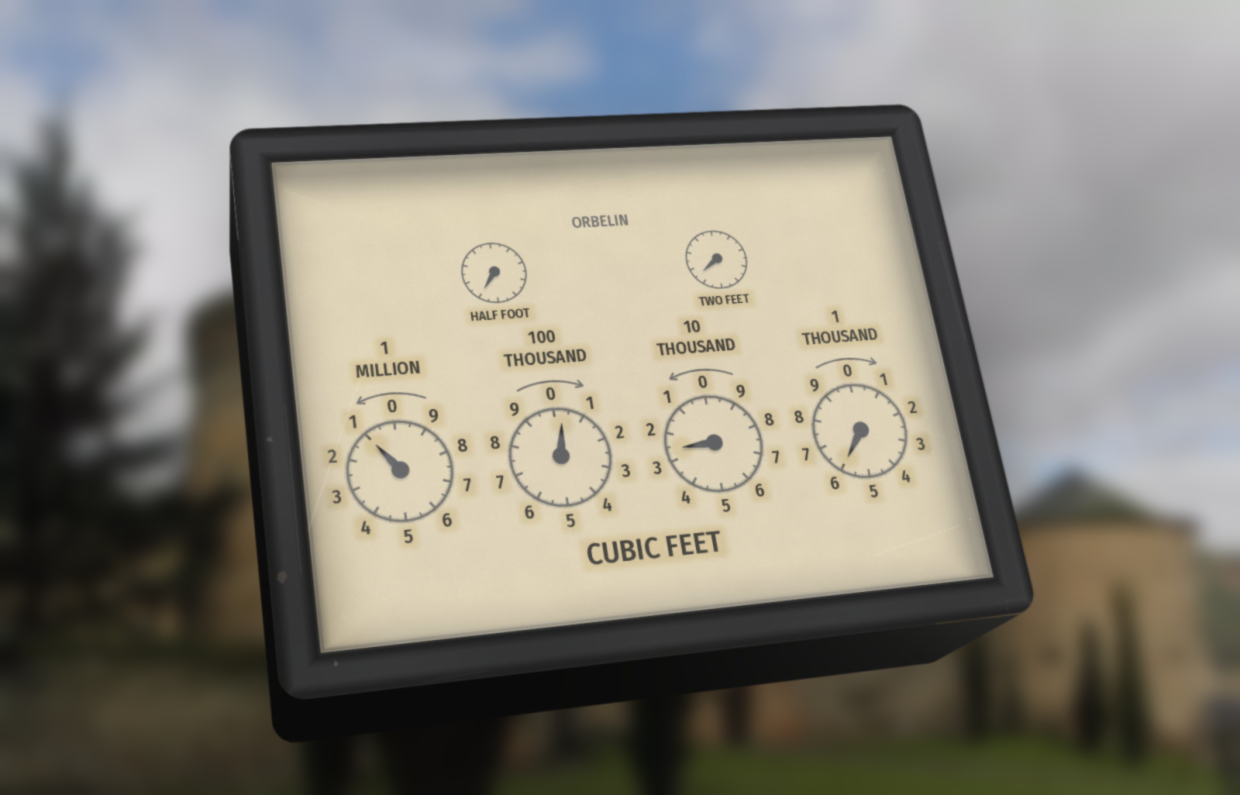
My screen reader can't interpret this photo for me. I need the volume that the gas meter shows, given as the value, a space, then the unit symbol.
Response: 102600 ft³
